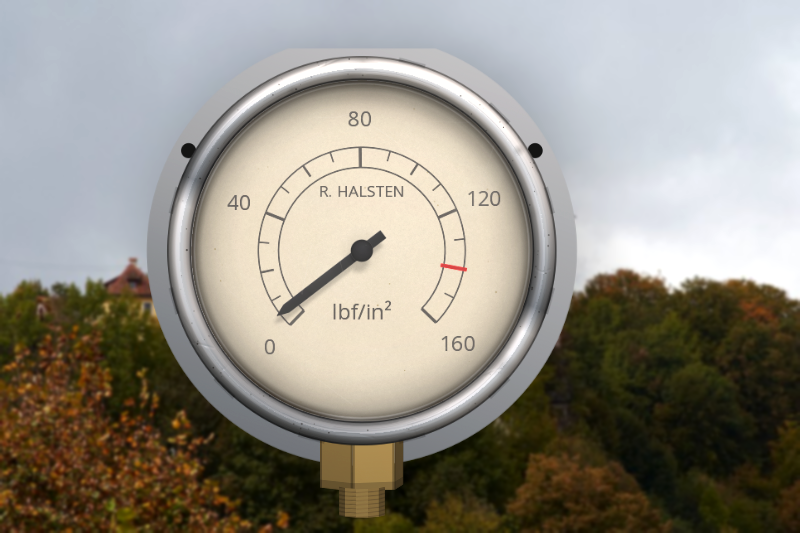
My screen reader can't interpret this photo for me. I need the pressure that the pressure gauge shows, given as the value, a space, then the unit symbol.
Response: 5 psi
